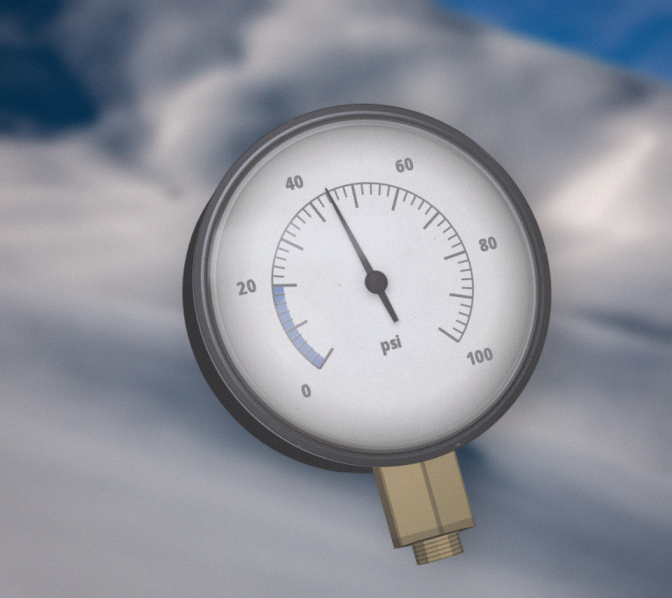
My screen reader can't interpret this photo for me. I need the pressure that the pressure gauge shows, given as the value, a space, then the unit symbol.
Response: 44 psi
